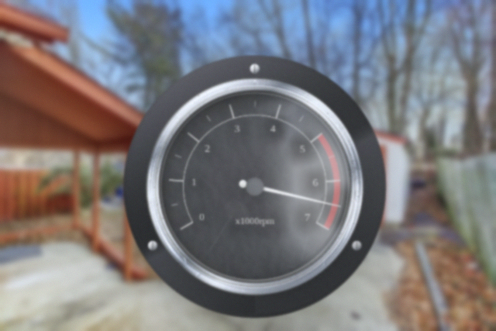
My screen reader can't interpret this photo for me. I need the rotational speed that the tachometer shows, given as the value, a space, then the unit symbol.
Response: 6500 rpm
